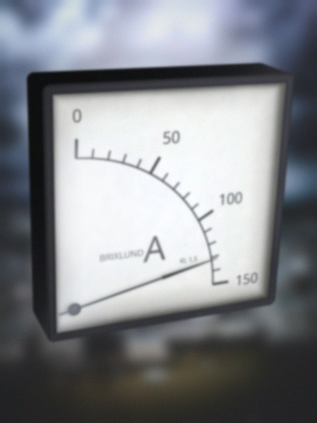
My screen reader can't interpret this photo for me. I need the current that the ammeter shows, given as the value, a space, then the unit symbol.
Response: 130 A
